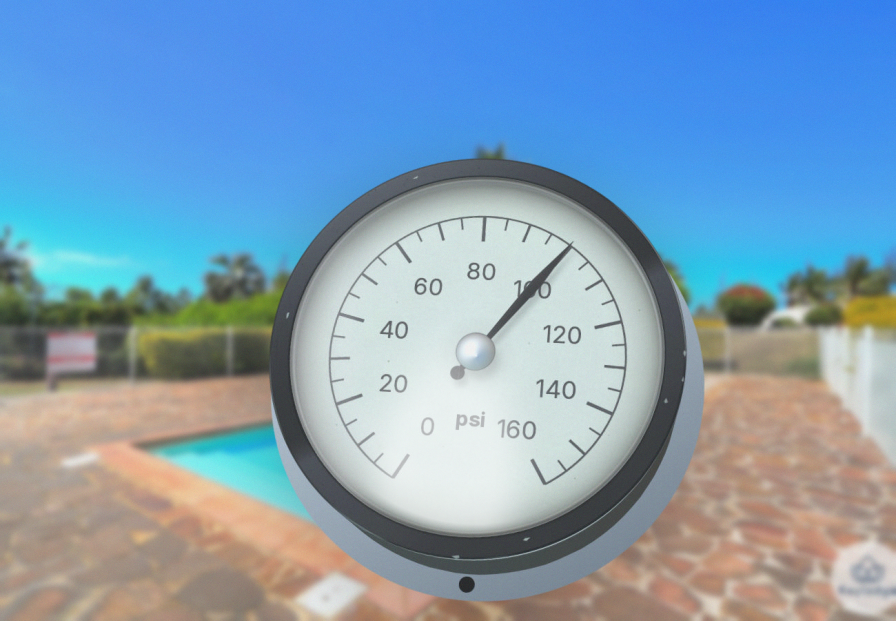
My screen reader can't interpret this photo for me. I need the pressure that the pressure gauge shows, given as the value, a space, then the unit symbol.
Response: 100 psi
